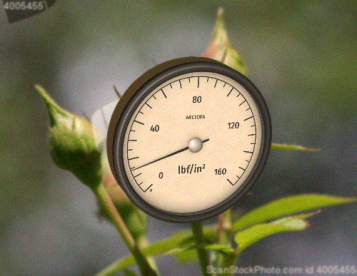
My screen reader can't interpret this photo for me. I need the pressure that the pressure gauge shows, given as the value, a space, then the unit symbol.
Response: 15 psi
